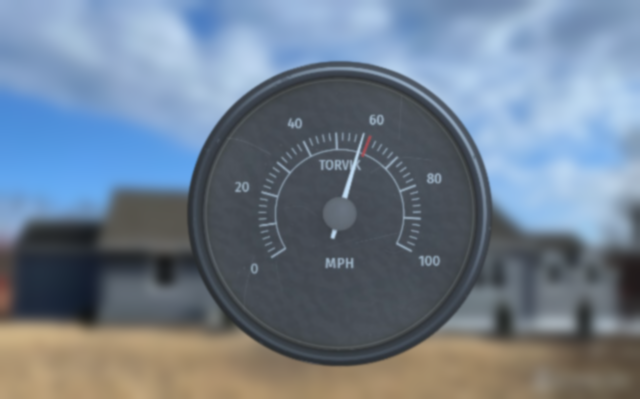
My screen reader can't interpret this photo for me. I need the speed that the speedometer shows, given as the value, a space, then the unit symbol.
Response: 58 mph
